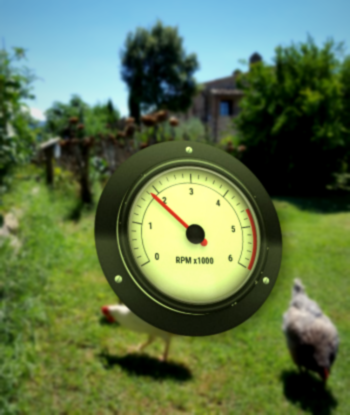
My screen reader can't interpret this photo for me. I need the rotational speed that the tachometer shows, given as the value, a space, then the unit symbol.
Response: 1800 rpm
